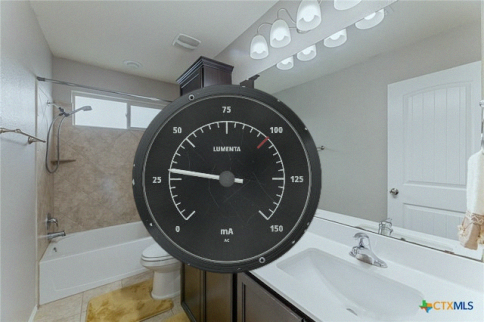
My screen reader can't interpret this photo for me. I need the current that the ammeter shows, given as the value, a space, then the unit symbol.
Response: 30 mA
